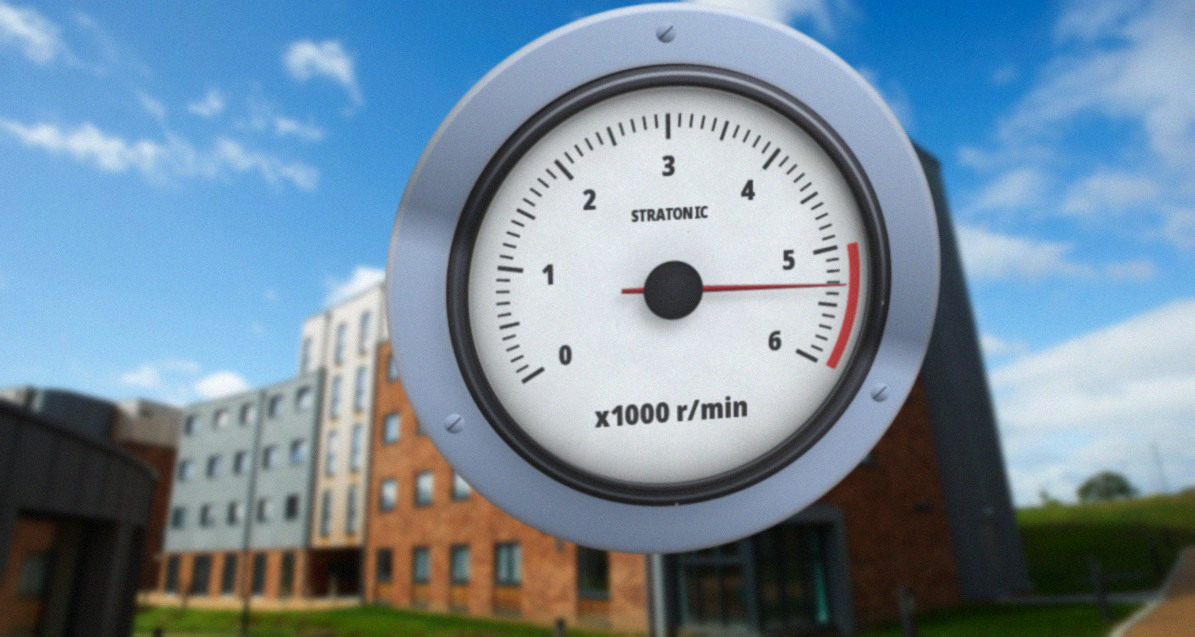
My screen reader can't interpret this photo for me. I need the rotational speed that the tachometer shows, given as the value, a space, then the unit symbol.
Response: 5300 rpm
